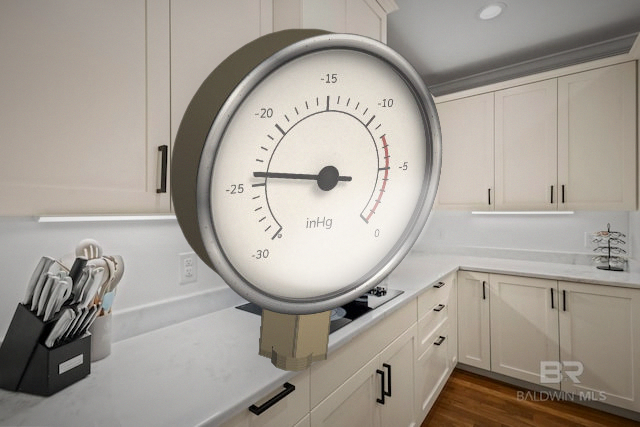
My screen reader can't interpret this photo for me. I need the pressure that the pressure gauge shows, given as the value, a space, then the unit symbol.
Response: -24 inHg
